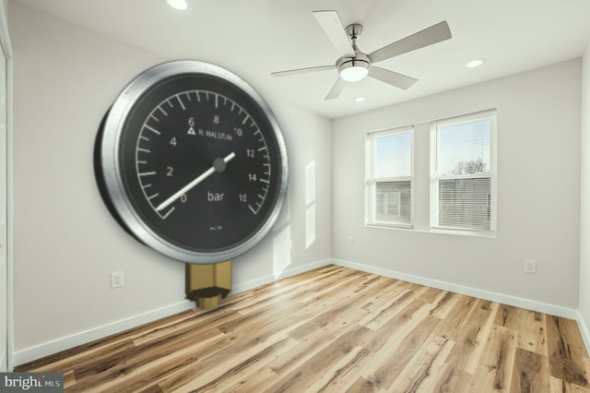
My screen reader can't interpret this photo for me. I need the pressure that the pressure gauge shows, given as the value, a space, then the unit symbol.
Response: 0.5 bar
